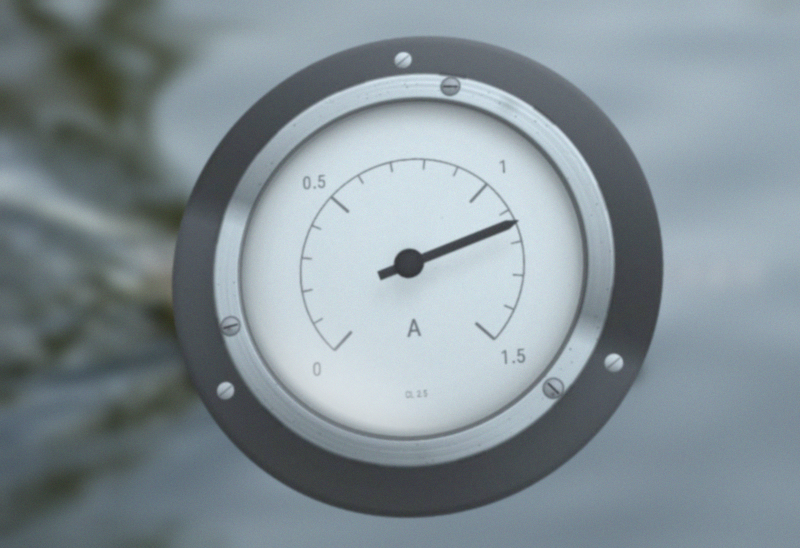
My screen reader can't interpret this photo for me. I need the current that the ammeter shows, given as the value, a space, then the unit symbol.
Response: 1.15 A
